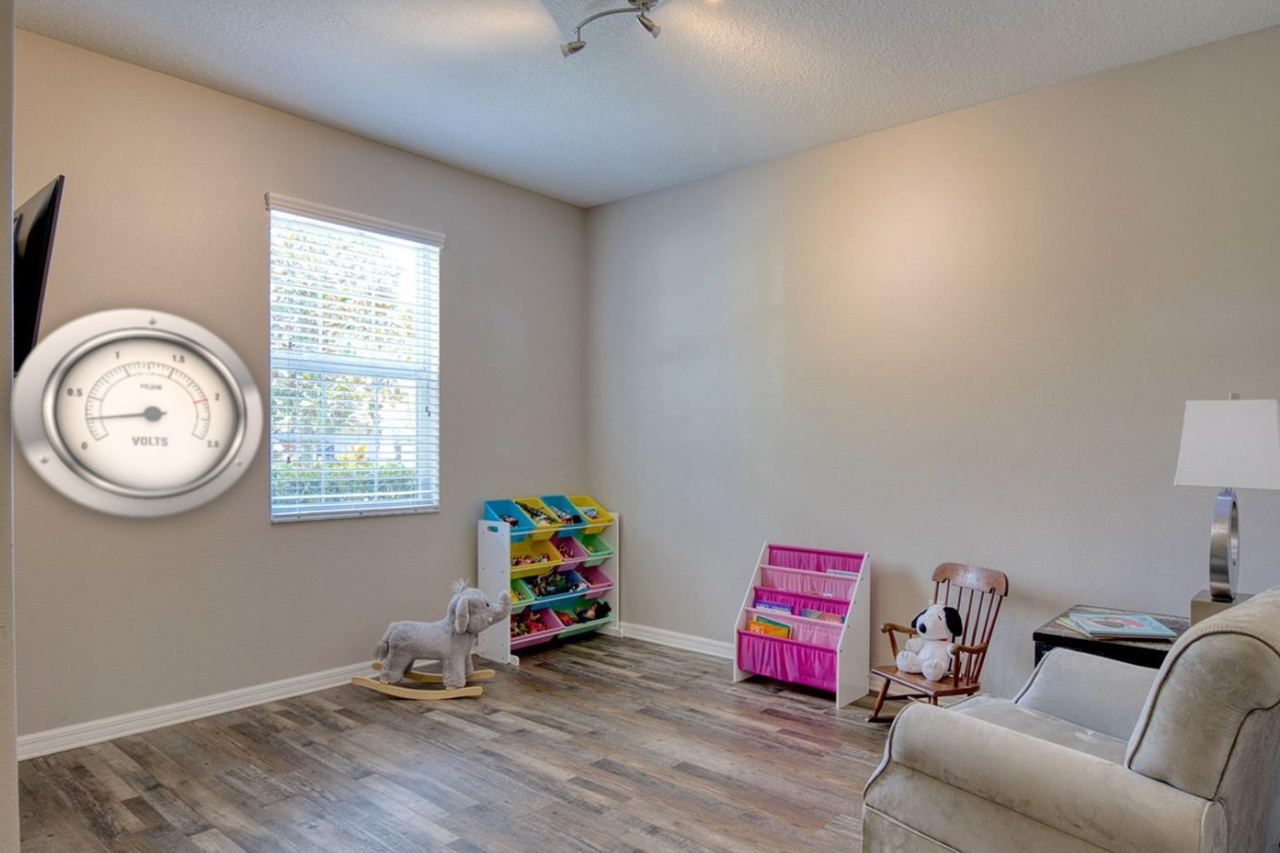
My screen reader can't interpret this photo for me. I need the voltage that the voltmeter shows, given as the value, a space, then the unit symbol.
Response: 0.25 V
